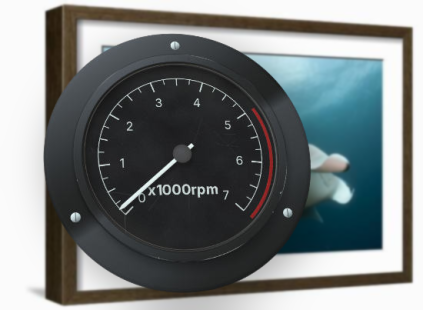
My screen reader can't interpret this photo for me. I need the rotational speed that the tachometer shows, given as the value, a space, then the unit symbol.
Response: 125 rpm
